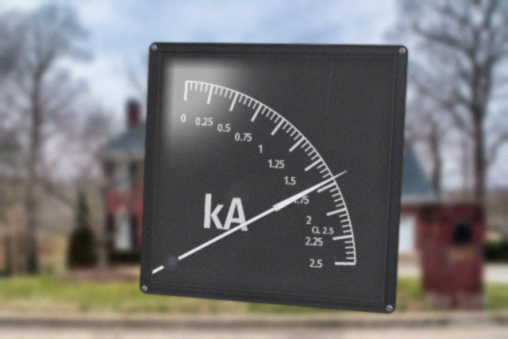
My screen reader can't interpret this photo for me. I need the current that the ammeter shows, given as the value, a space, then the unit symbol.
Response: 1.7 kA
